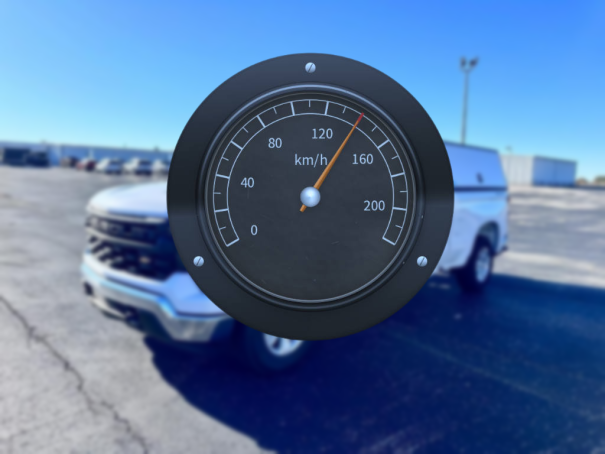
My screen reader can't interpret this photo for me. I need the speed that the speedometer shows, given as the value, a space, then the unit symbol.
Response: 140 km/h
